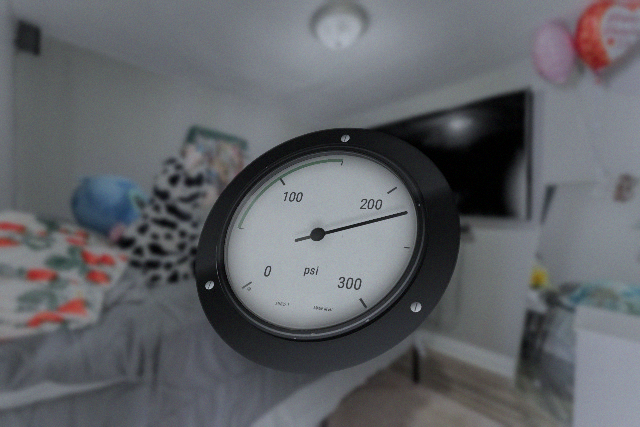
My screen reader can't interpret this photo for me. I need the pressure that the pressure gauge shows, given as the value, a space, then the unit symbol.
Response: 225 psi
